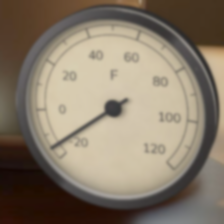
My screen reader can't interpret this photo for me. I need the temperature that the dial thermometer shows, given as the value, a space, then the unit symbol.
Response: -15 °F
